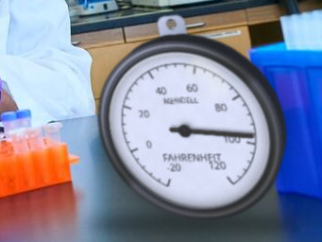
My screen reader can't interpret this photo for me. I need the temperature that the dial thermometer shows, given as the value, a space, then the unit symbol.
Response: 96 °F
